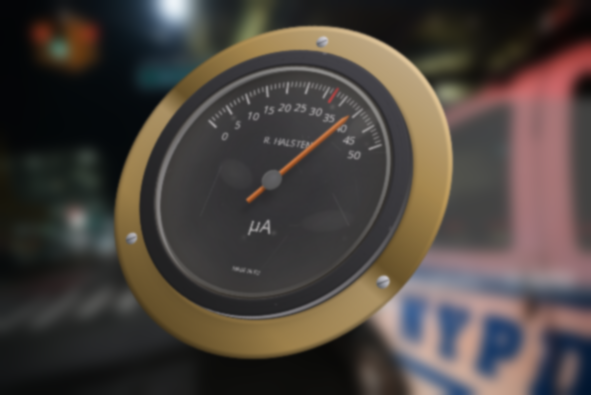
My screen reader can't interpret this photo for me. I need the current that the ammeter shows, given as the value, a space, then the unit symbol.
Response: 40 µA
